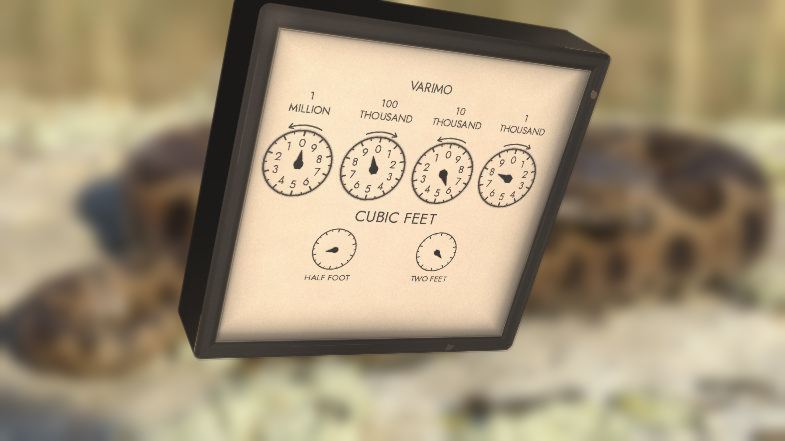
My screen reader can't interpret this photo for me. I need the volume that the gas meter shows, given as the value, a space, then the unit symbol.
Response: 995800 ft³
